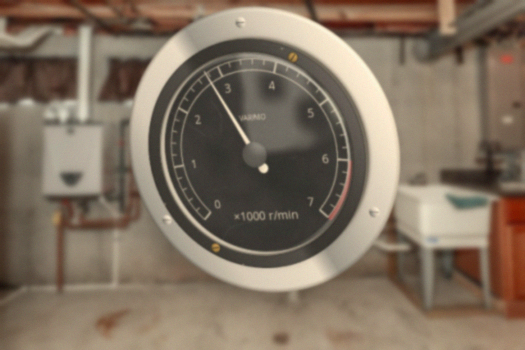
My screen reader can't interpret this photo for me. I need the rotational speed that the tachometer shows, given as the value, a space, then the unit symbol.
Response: 2800 rpm
